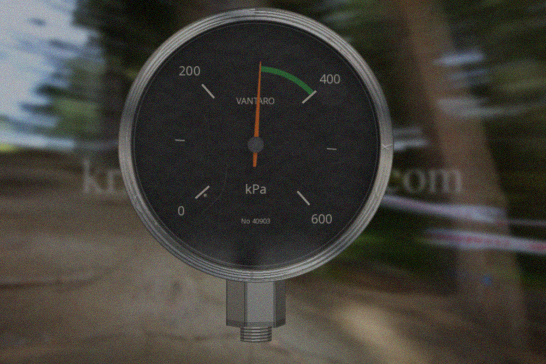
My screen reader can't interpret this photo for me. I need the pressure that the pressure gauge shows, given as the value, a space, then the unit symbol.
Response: 300 kPa
